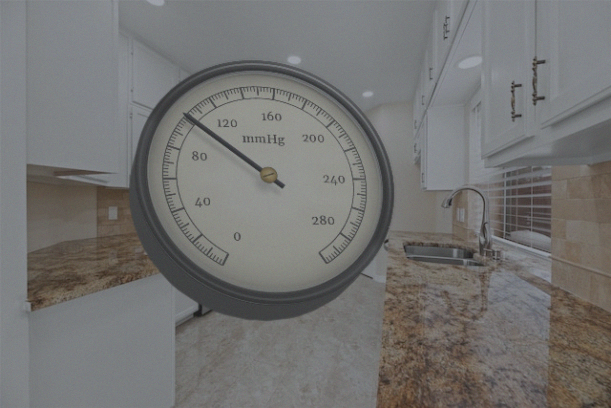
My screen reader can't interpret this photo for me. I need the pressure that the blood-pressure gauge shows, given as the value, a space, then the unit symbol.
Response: 100 mmHg
